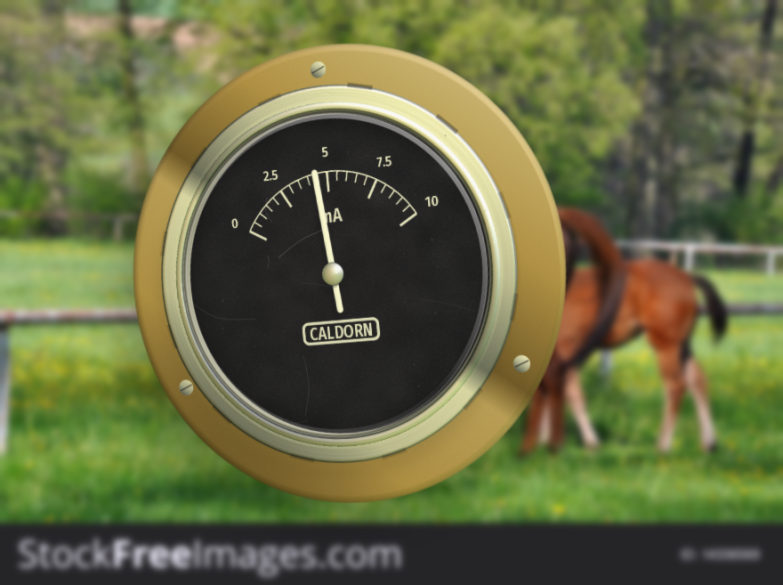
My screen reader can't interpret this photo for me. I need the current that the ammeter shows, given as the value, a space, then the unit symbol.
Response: 4.5 mA
